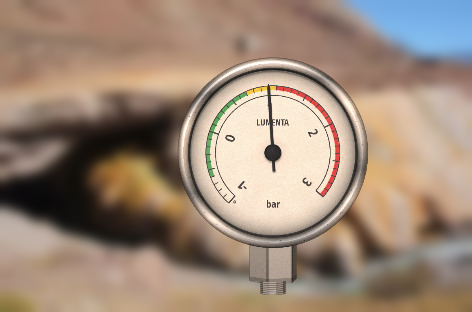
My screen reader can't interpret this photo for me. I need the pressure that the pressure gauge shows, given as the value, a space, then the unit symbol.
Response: 1 bar
